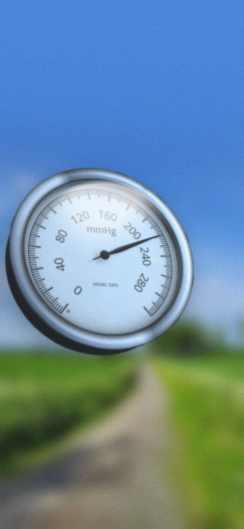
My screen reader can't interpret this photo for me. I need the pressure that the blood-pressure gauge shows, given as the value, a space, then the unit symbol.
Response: 220 mmHg
